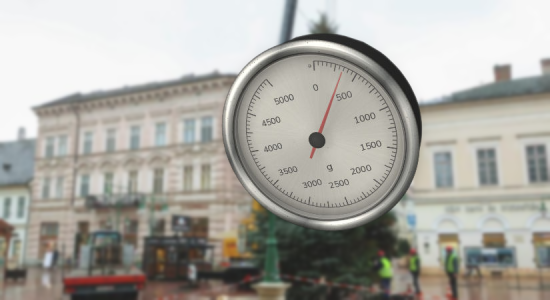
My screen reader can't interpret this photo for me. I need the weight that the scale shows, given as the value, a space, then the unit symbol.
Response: 350 g
